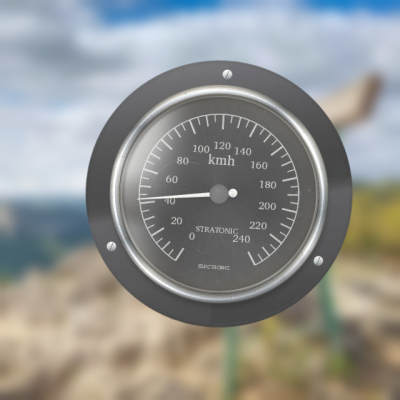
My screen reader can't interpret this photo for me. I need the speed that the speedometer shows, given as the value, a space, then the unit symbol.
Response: 42.5 km/h
